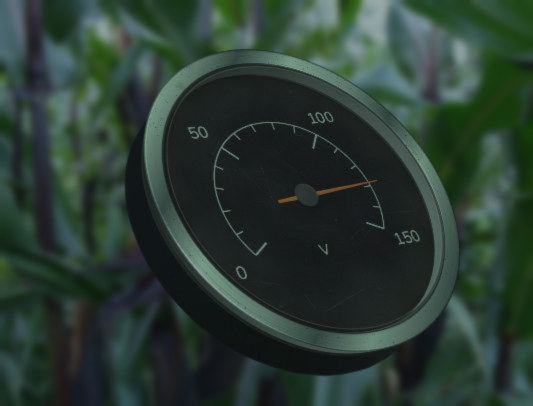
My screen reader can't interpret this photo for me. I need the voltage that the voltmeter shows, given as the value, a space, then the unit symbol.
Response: 130 V
